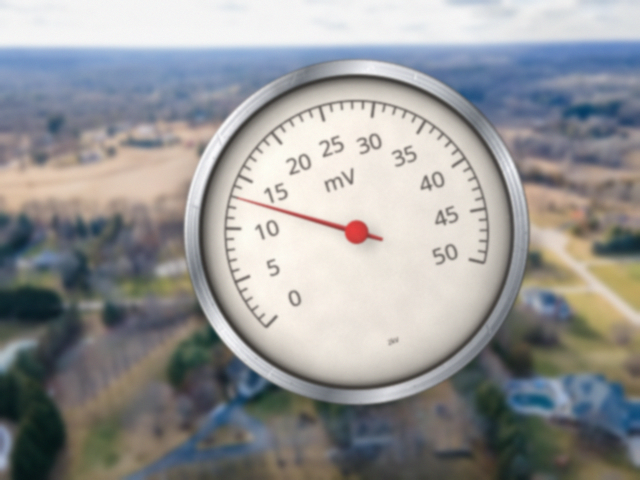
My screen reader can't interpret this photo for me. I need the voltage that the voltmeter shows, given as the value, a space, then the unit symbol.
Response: 13 mV
